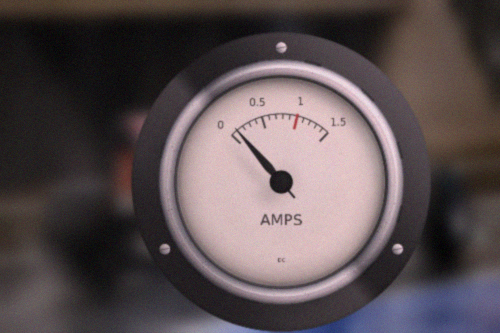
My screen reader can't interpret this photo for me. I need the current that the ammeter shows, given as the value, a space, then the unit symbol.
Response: 0.1 A
